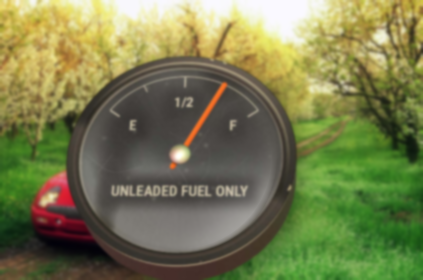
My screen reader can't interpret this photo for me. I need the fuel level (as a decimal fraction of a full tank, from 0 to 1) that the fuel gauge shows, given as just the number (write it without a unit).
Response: 0.75
